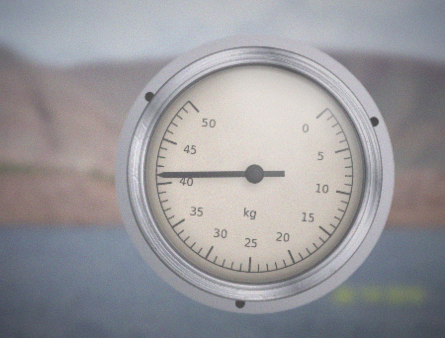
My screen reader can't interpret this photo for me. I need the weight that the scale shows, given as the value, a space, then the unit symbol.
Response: 41 kg
